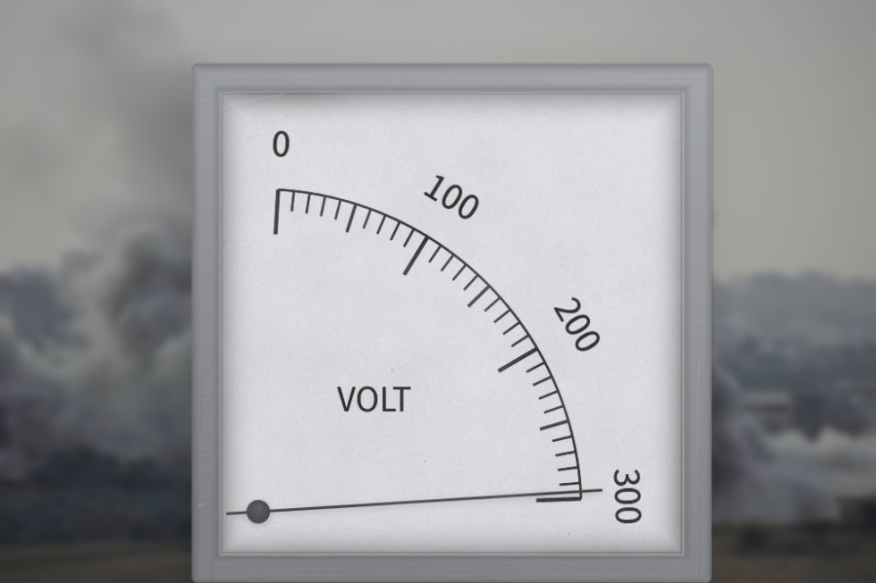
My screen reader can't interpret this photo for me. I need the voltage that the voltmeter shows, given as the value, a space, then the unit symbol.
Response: 295 V
